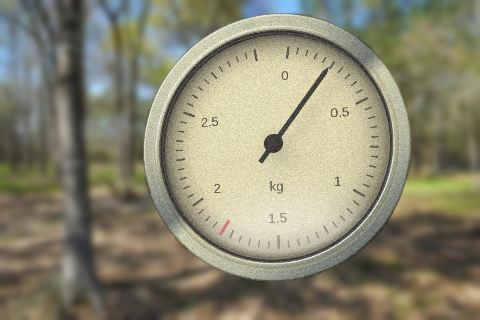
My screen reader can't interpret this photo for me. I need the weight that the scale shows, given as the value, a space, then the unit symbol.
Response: 0.25 kg
